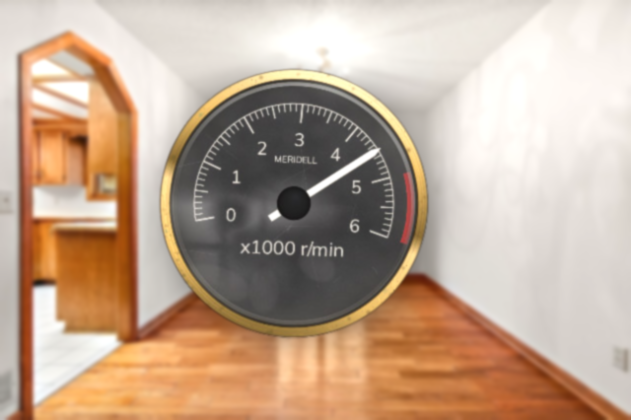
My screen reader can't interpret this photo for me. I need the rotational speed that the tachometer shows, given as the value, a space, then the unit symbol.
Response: 4500 rpm
